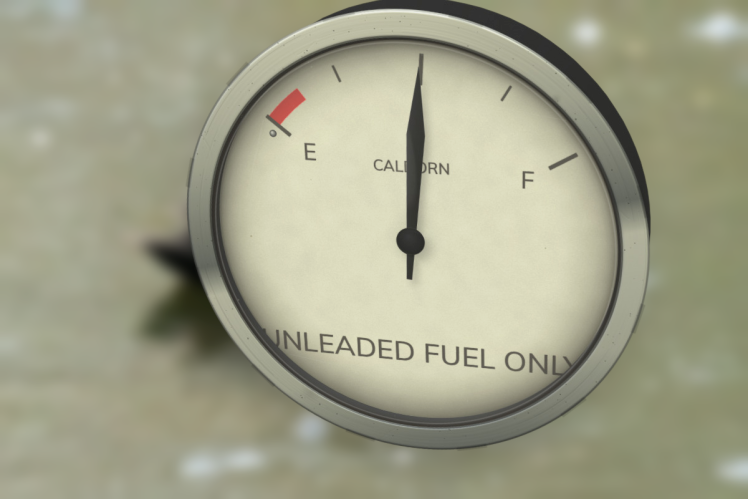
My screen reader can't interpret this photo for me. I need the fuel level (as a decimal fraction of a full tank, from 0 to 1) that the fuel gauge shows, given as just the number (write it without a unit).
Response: 0.5
